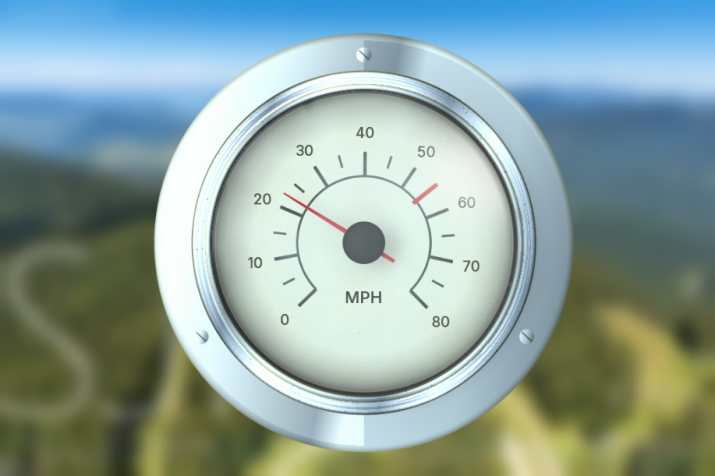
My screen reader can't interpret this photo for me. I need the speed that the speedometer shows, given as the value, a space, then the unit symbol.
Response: 22.5 mph
